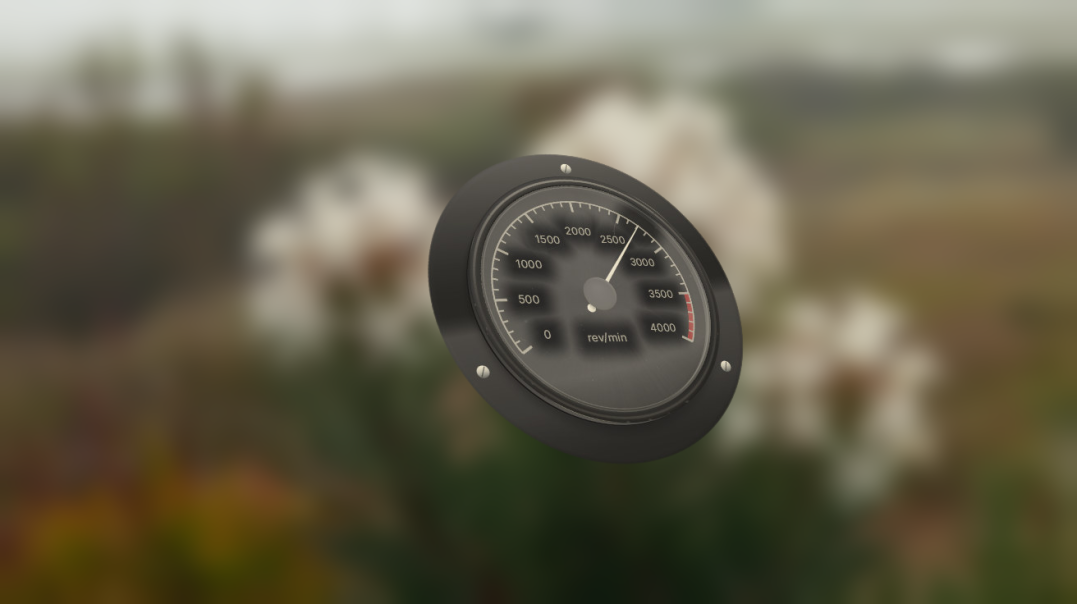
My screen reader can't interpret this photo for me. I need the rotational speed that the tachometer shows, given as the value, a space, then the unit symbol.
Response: 2700 rpm
